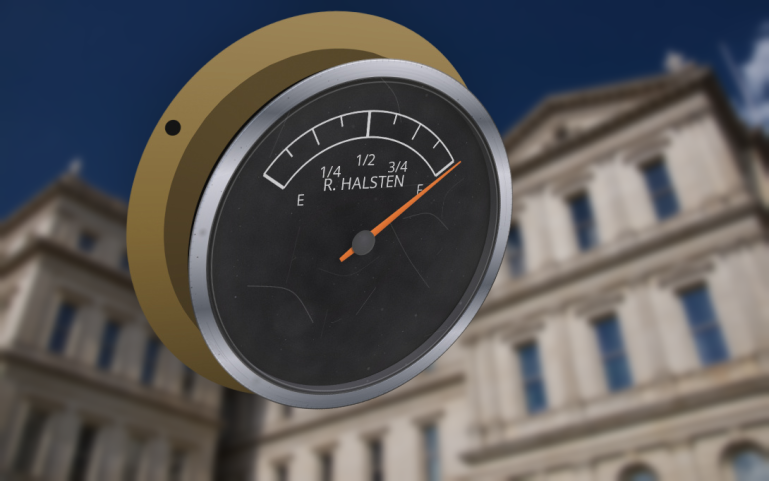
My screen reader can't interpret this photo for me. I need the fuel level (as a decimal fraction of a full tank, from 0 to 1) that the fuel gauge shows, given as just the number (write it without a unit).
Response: 1
